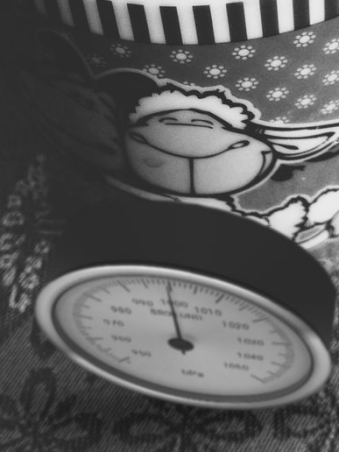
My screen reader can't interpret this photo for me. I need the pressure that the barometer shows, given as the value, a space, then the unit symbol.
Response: 1000 hPa
